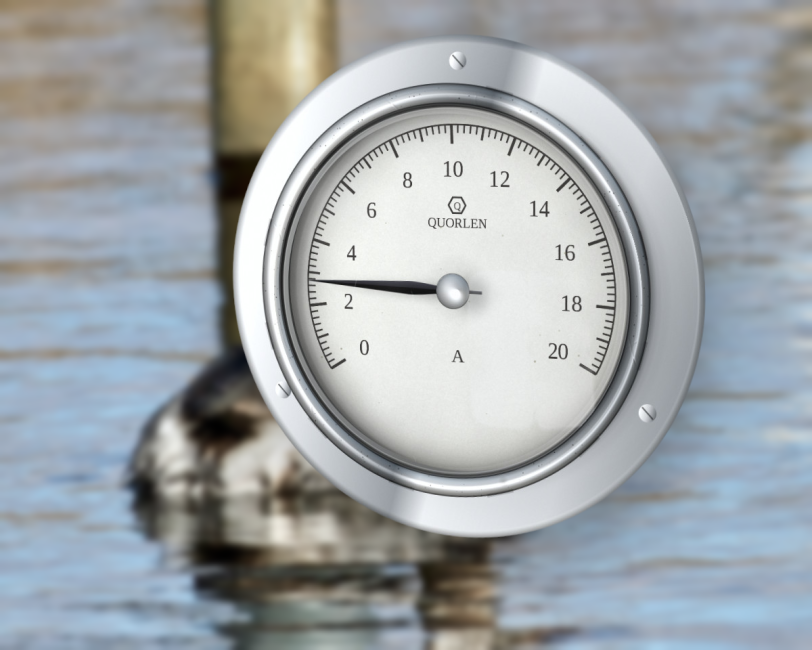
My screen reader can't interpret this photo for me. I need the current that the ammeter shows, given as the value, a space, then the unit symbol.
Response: 2.8 A
